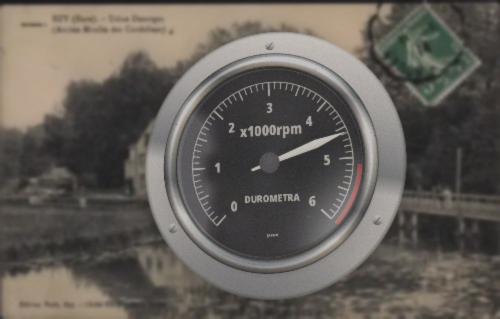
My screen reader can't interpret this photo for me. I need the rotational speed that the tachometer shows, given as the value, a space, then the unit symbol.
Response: 4600 rpm
